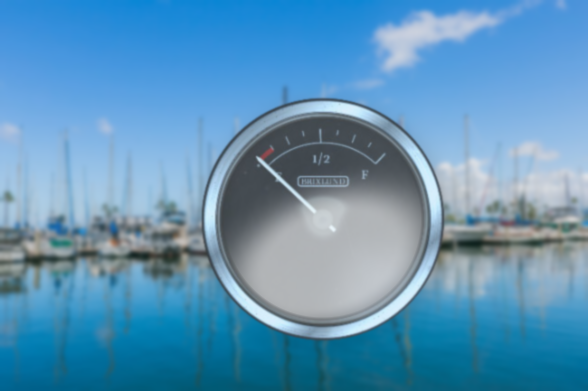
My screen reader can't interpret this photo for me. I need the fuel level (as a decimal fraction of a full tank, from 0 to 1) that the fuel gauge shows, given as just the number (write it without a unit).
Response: 0
